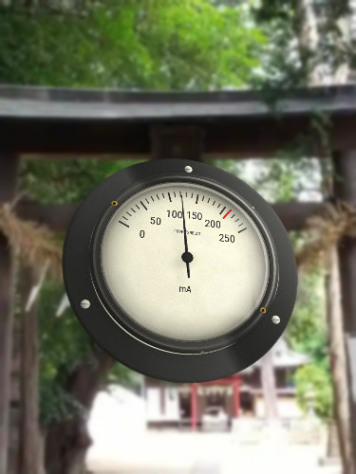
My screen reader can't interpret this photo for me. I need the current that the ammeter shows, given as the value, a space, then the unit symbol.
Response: 120 mA
